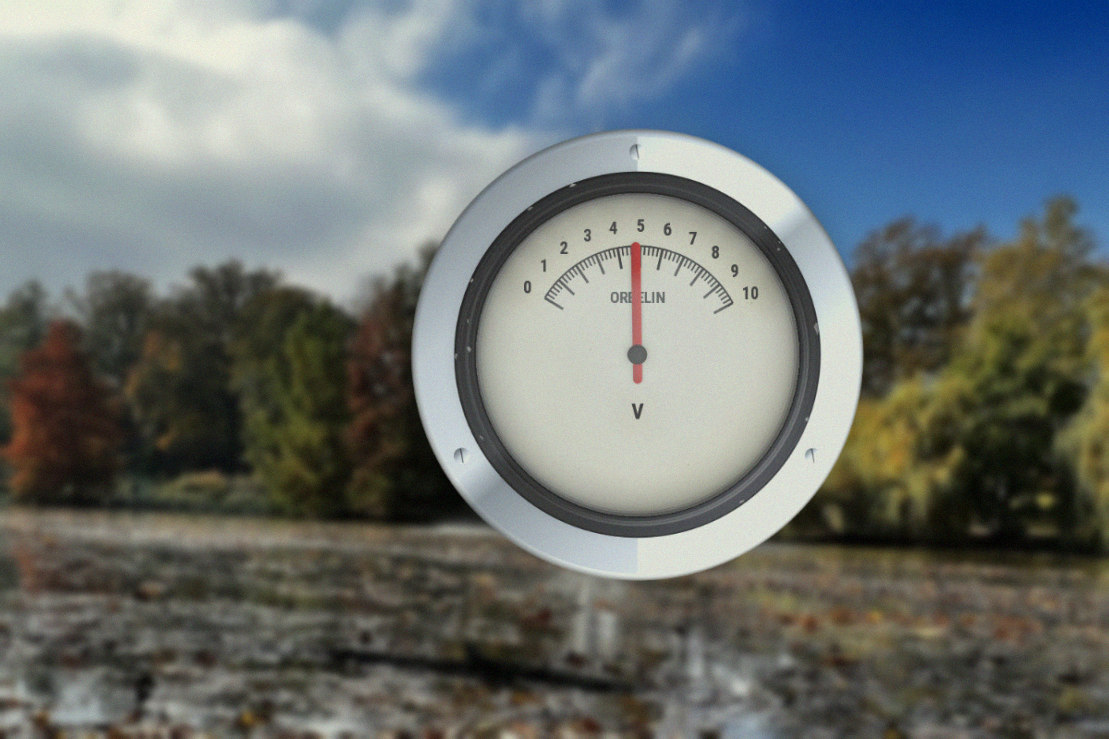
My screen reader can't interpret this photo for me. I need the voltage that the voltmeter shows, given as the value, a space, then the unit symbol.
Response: 4.8 V
